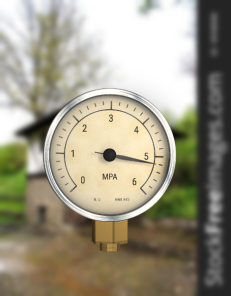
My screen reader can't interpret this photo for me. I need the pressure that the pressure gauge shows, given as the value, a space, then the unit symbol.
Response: 5.2 MPa
